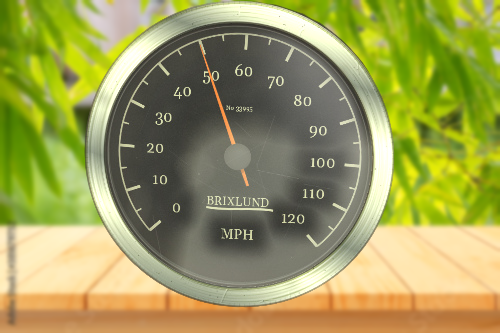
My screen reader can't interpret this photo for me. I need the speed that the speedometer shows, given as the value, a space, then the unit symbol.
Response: 50 mph
